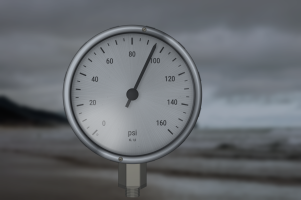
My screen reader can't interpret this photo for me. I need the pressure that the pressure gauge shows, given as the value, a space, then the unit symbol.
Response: 95 psi
